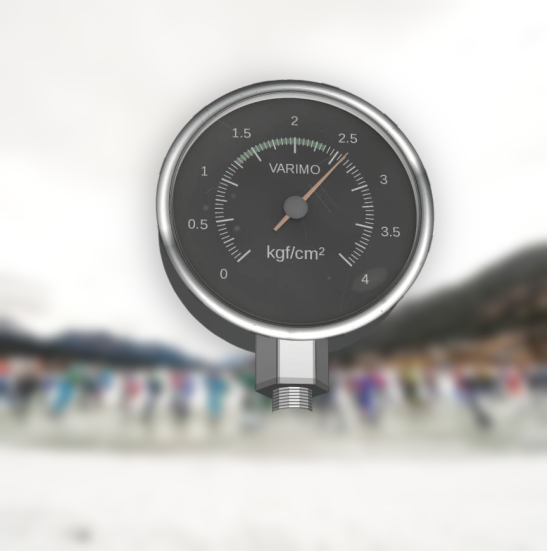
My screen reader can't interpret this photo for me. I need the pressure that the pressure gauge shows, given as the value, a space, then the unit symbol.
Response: 2.6 kg/cm²
